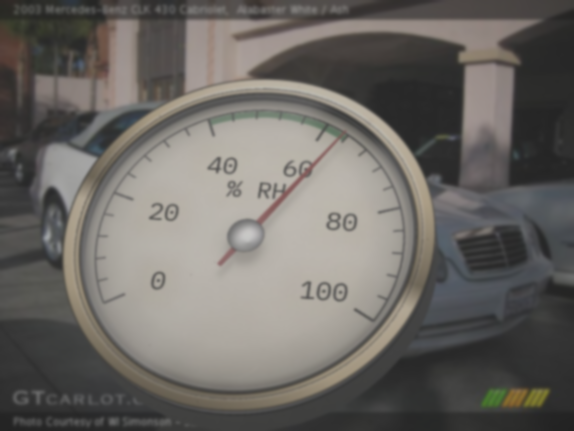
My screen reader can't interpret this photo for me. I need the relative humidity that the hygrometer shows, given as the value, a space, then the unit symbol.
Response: 64 %
